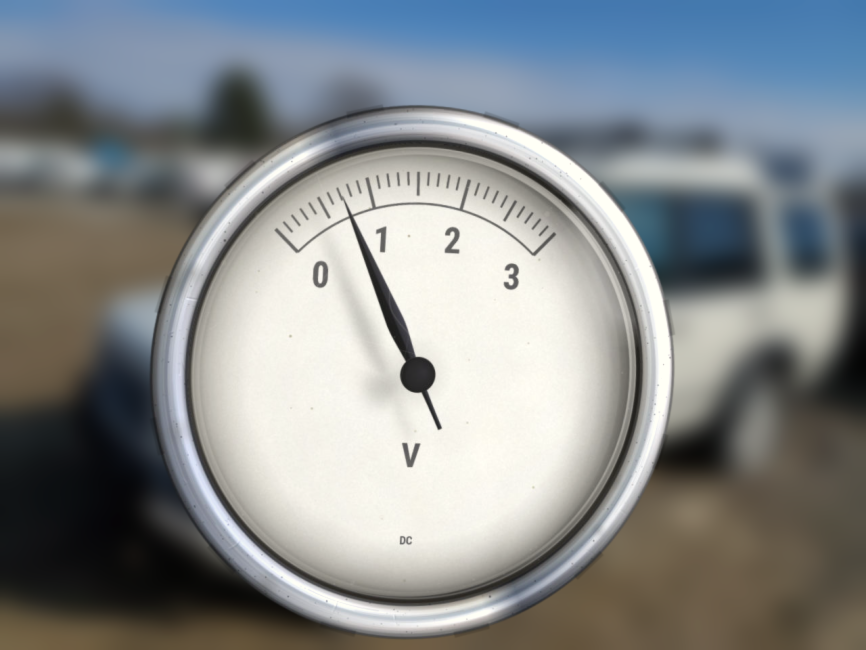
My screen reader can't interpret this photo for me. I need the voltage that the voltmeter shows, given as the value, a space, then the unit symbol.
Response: 0.7 V
